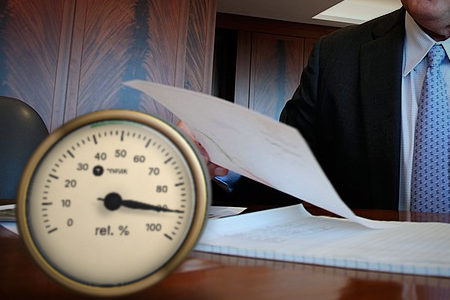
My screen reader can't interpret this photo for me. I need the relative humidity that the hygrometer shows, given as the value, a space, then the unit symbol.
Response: 90 %
